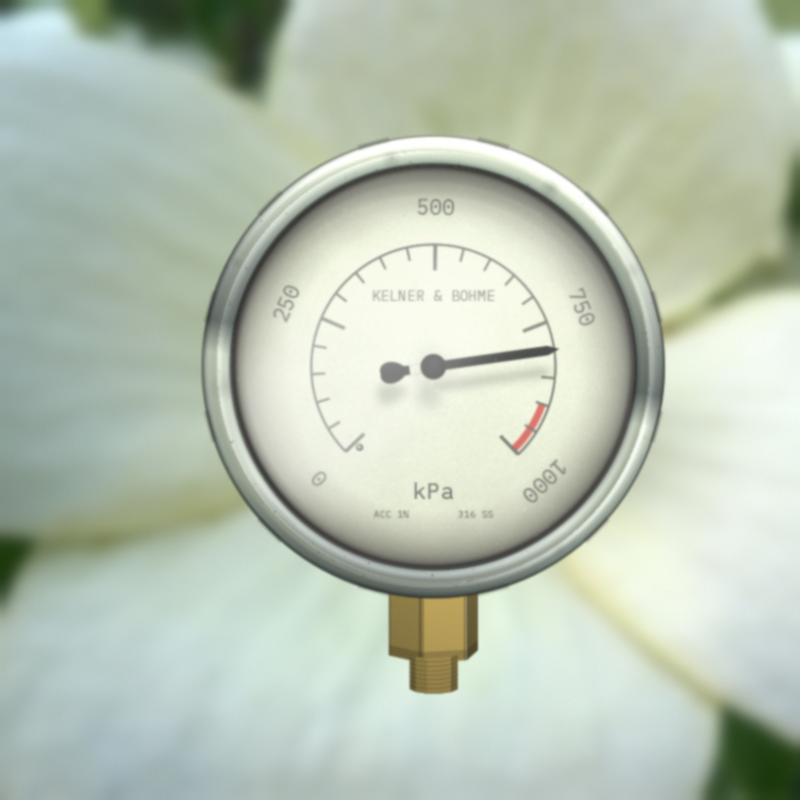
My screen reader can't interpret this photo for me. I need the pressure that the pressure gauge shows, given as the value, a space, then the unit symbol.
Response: 800 kPa
